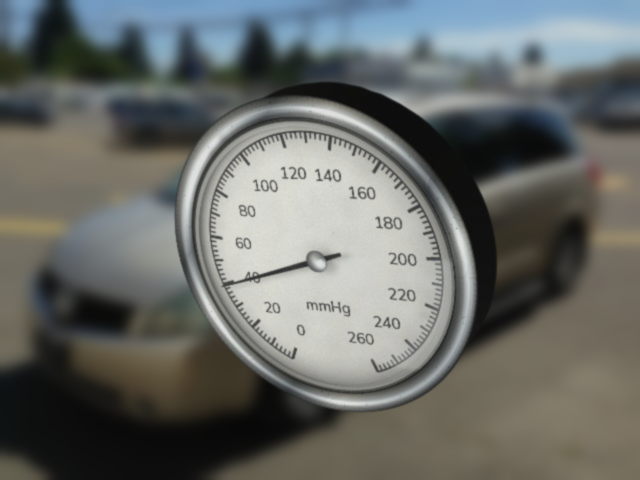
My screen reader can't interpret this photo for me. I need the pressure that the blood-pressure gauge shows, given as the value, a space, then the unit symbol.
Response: 40 mmHg
